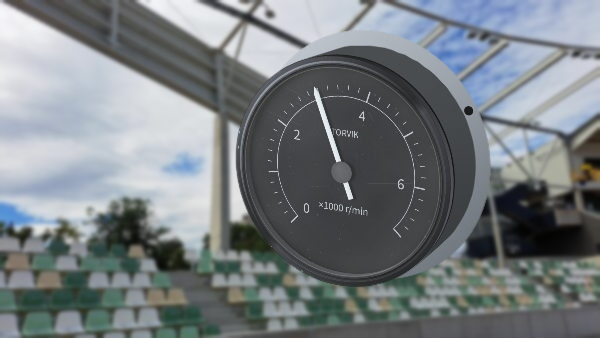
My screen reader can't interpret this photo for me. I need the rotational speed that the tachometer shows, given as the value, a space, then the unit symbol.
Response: 3000 rpm
